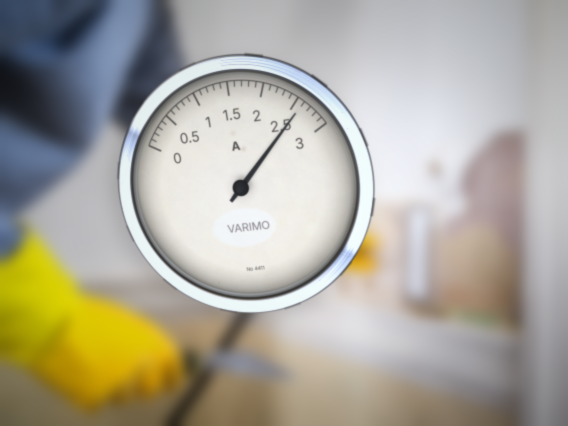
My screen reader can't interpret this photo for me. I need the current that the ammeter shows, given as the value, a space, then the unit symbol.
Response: 2.6 A
